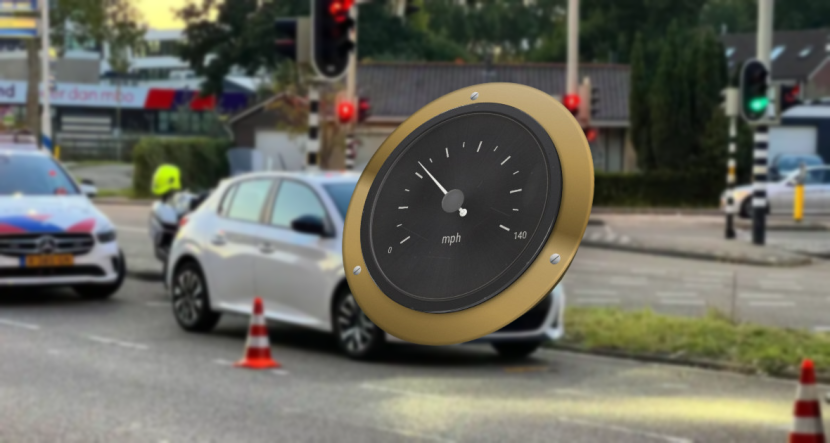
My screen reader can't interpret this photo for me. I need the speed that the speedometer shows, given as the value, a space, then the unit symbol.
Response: 45 mph
